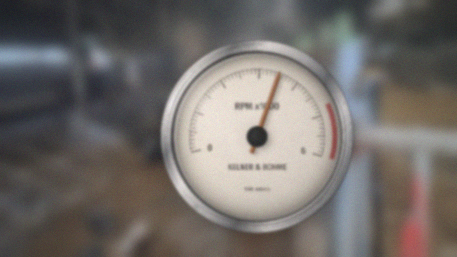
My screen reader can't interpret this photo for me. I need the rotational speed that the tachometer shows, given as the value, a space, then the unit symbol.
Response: 3500 rpm
